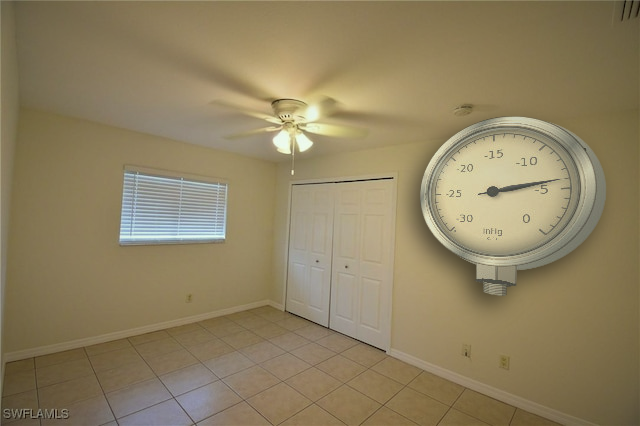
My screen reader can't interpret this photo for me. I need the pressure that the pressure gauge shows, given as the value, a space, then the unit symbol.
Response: -6 inHg
